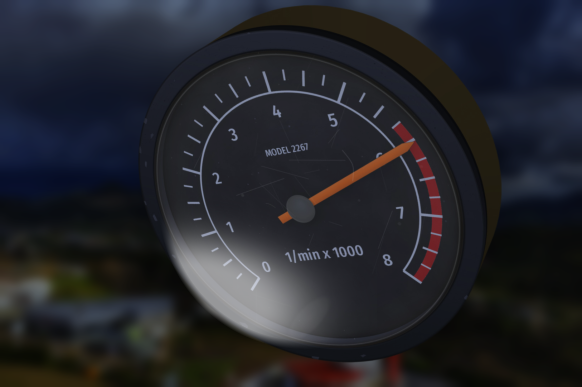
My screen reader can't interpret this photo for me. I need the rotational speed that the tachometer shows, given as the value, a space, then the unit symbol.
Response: 6000 rpm
